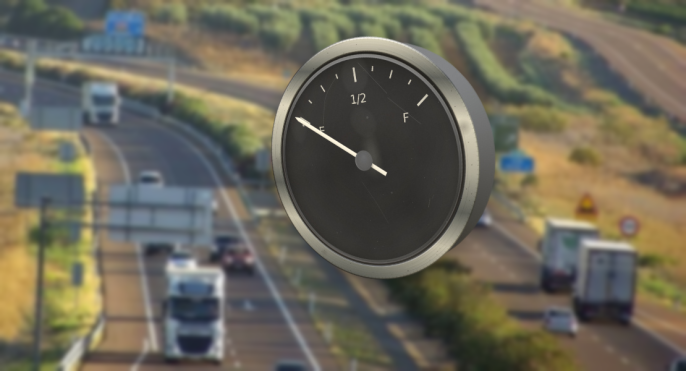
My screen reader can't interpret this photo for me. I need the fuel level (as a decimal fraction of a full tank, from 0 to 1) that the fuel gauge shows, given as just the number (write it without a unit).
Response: 0
